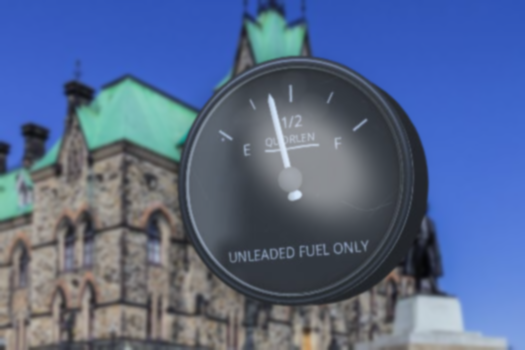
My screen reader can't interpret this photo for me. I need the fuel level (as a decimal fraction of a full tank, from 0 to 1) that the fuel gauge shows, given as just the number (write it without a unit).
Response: 0.375
